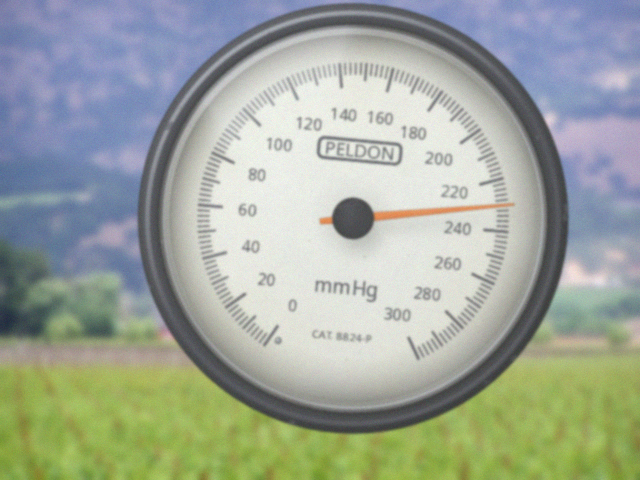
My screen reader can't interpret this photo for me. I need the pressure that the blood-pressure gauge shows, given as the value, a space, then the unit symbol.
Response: 230 mmHg
